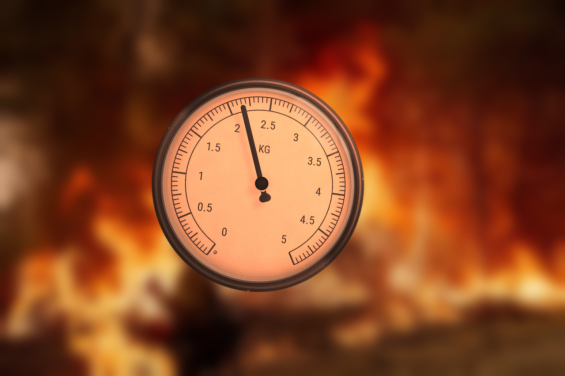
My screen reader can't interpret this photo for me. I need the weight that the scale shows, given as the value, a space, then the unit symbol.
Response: 2.15 kg
